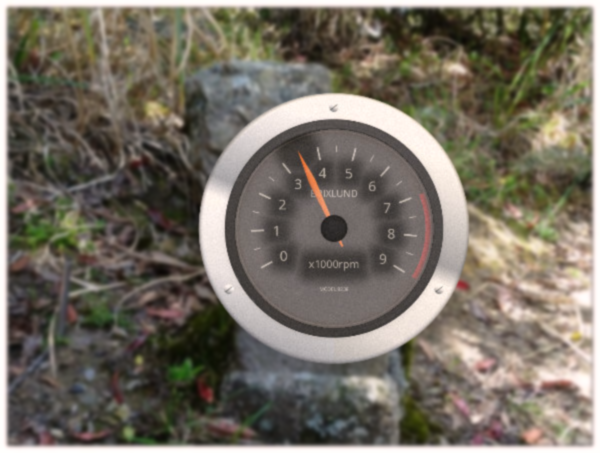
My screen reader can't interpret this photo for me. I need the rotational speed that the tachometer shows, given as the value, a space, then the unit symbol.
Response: 3500 rpm
